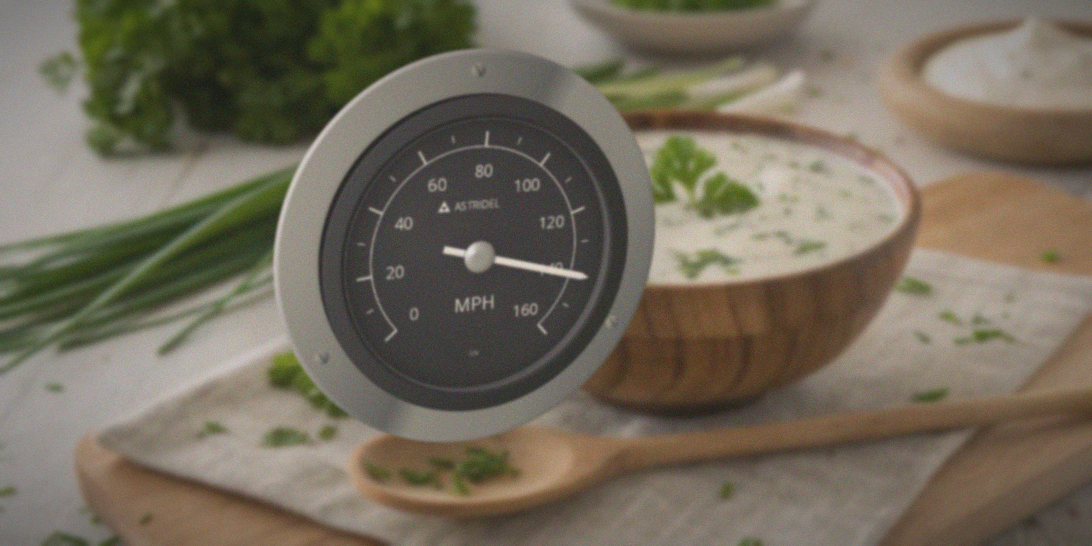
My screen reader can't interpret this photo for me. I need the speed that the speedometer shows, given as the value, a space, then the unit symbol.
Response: 140 mph
